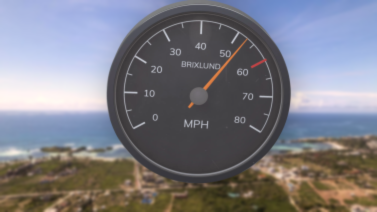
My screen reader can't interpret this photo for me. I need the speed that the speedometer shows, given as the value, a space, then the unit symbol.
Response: 52.5 mph
